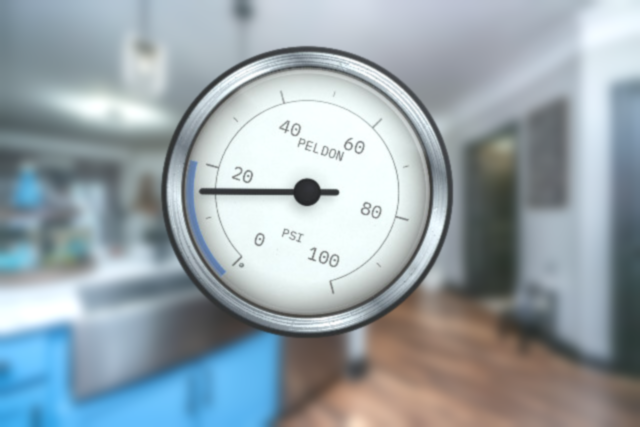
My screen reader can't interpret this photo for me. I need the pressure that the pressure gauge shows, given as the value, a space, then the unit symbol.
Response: 15 psi
